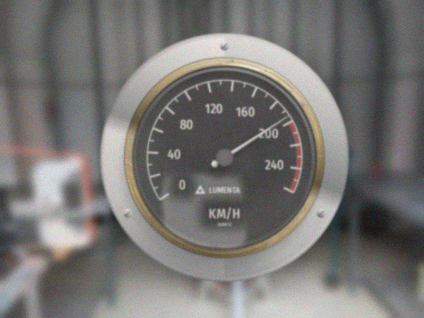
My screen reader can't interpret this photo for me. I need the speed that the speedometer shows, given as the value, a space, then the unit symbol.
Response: 195 km/h
